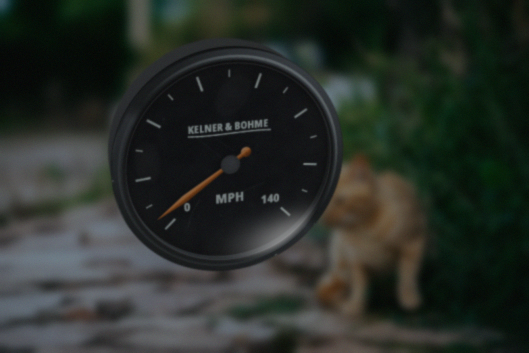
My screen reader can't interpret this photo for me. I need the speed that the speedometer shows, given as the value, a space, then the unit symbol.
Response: 5 mph
